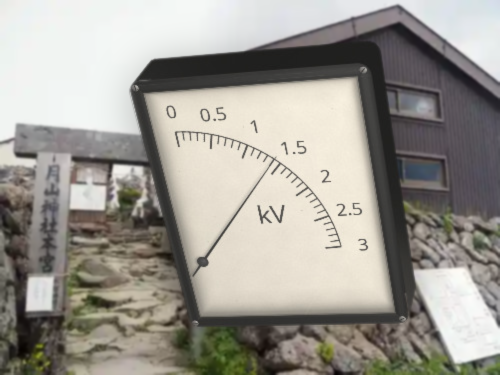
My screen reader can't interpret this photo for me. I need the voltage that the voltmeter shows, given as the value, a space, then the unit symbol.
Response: 1.4 kV
